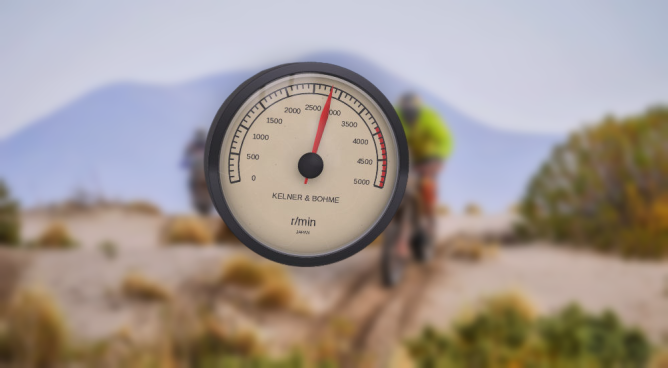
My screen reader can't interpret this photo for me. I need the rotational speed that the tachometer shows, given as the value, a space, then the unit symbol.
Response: 2800 rpm
